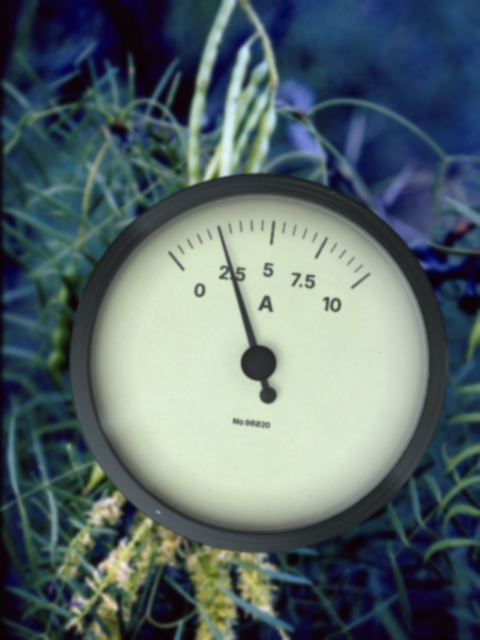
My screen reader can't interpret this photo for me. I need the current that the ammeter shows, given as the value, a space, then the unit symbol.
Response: 2.5 A
